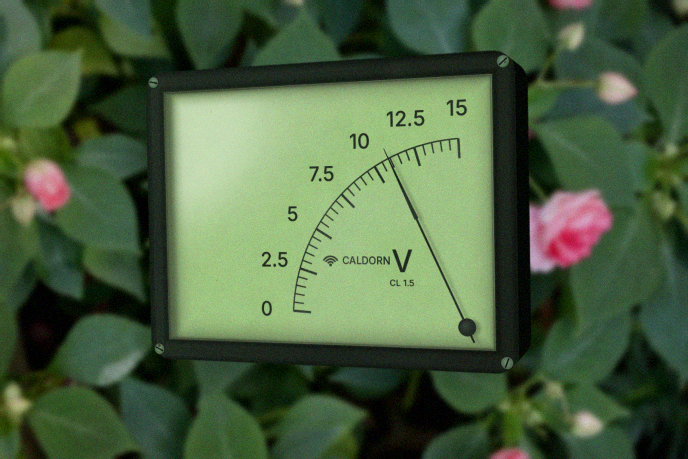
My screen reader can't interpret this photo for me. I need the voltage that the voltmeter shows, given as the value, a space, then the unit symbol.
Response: 11 V
